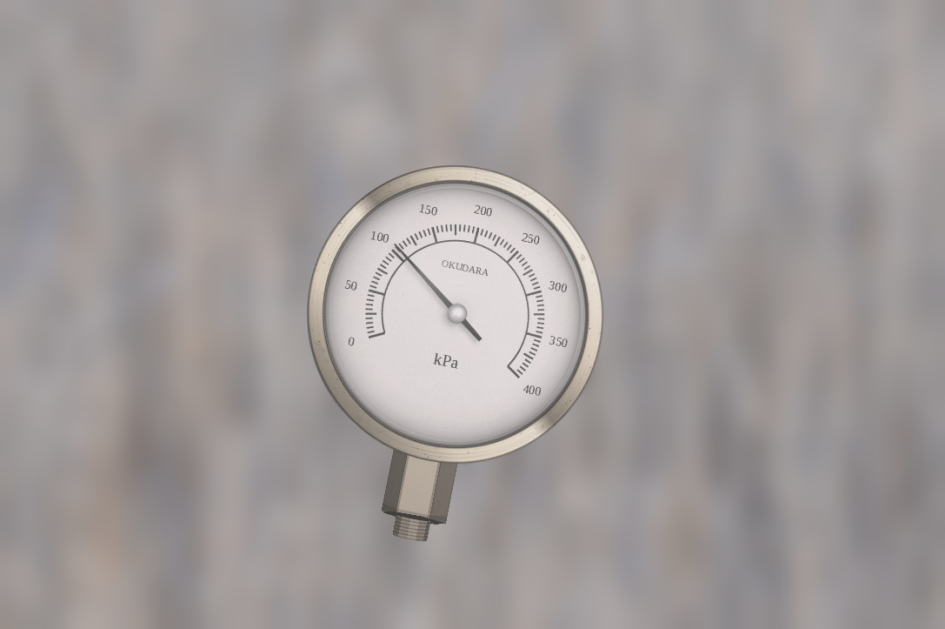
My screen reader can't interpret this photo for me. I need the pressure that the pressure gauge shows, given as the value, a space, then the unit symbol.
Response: 105 kPa
